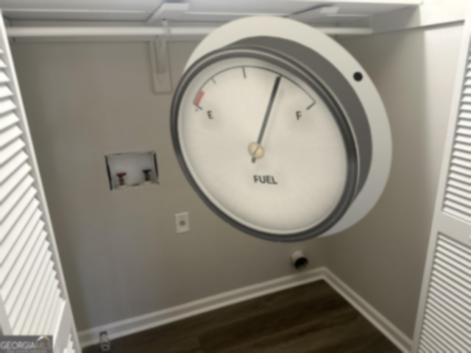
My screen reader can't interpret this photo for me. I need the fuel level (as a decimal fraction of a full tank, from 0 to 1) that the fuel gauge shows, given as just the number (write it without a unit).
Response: 0.75
